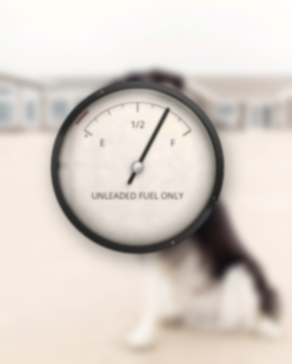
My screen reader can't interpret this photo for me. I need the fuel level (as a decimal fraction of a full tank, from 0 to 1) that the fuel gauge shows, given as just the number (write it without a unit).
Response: 0.75
